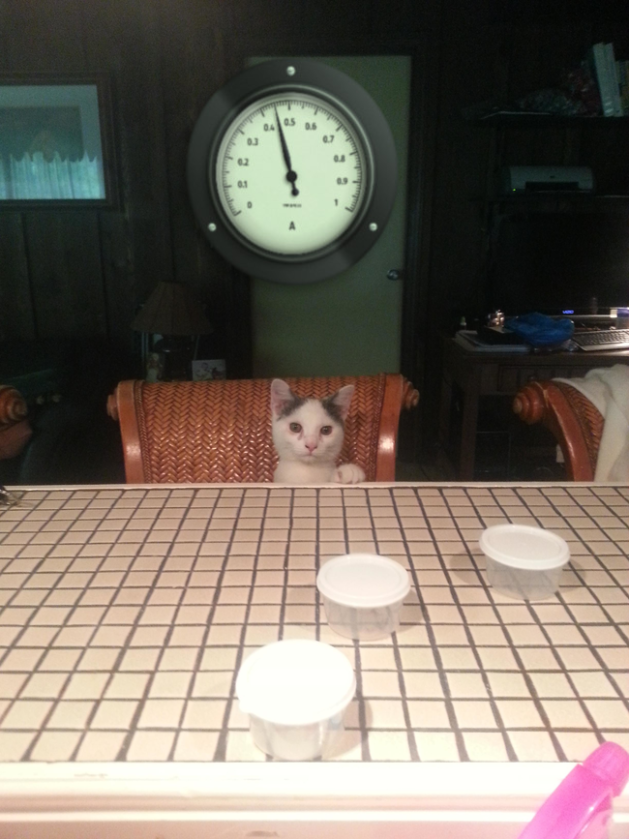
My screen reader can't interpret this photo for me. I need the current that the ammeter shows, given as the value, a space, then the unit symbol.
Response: 0.45 A
